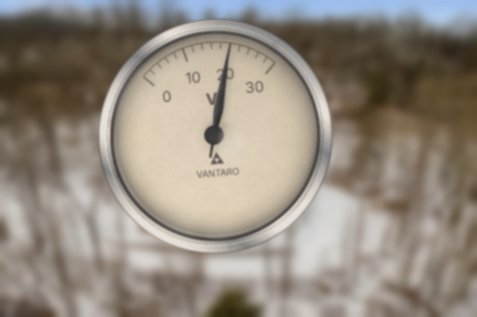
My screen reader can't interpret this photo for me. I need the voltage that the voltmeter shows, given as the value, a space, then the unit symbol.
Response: 20 V
